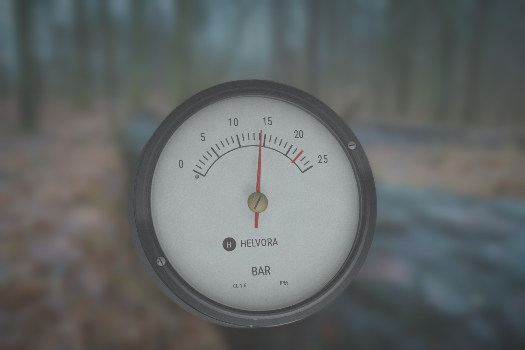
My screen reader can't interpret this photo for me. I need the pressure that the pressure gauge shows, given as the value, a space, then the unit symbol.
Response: 14 bar
